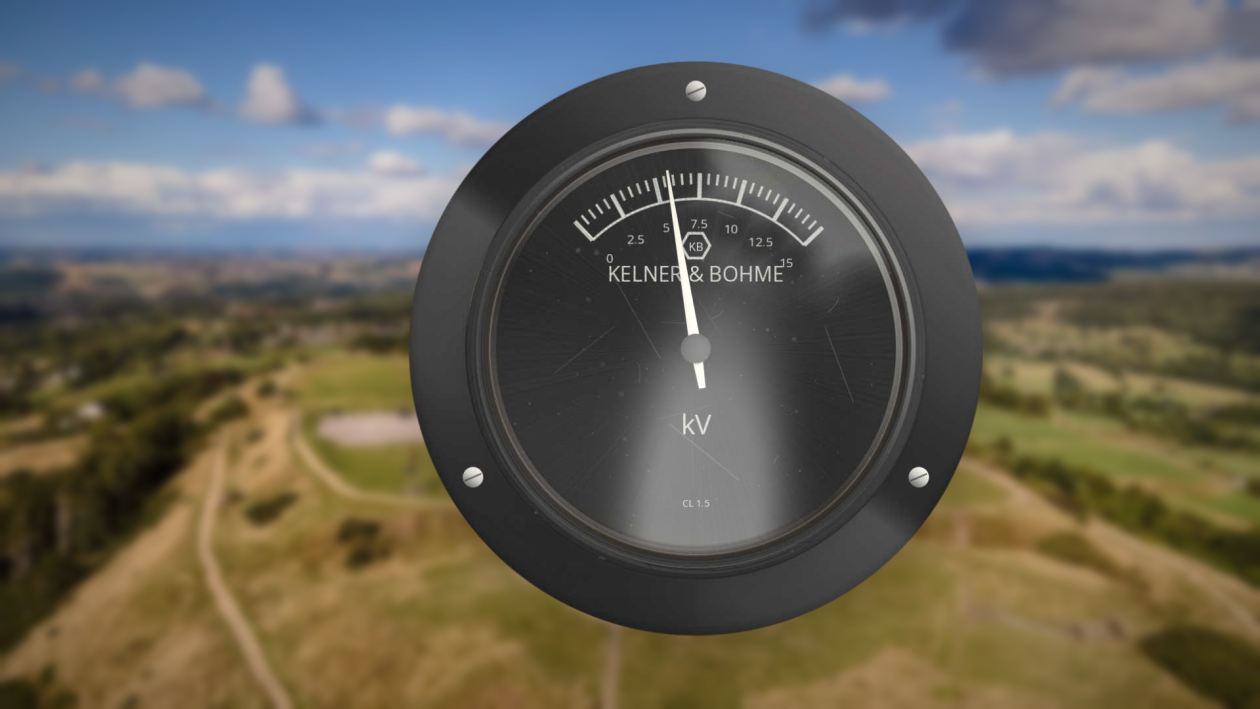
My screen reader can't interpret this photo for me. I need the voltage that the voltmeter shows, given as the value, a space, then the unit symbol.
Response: 5.75 kV
